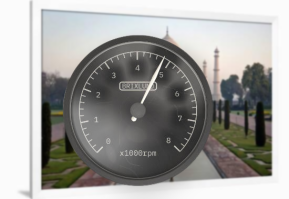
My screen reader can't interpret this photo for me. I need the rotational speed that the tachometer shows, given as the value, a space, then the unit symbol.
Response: 4800 rpm
